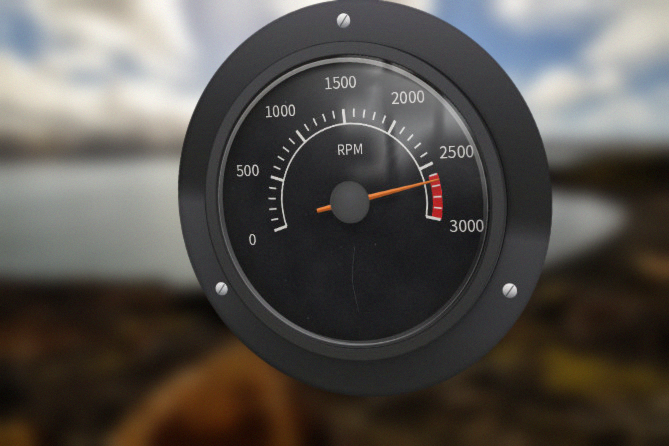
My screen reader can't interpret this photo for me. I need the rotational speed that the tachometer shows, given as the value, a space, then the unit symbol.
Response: 2650 rpm
